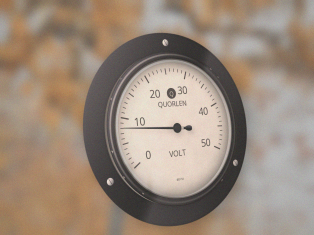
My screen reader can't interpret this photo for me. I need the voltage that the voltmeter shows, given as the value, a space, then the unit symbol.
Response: 8 V
